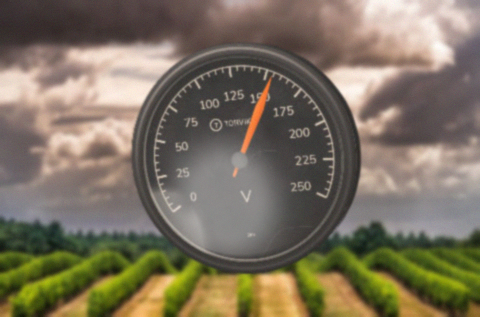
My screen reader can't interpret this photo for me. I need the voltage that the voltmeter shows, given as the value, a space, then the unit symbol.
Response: 155 V
